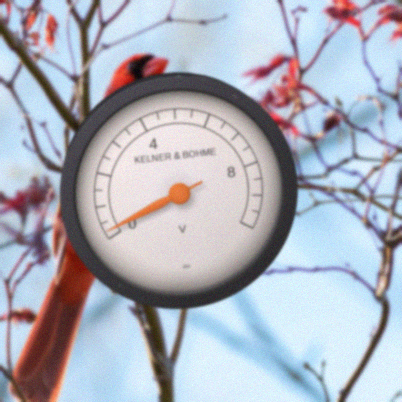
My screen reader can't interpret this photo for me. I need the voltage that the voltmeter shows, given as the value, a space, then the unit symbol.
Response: 0.25 V
